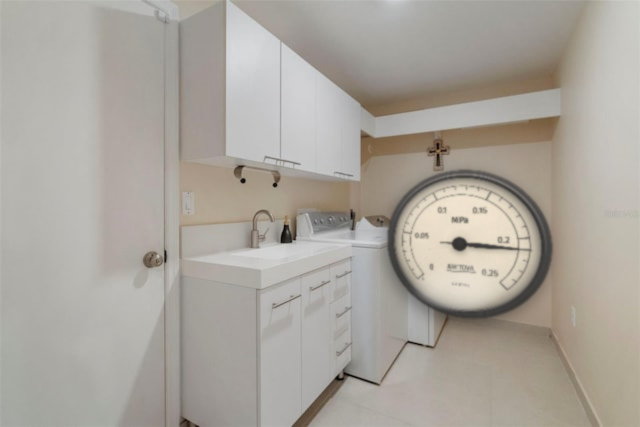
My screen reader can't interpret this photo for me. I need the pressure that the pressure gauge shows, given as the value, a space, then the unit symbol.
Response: 0.21 MPa
